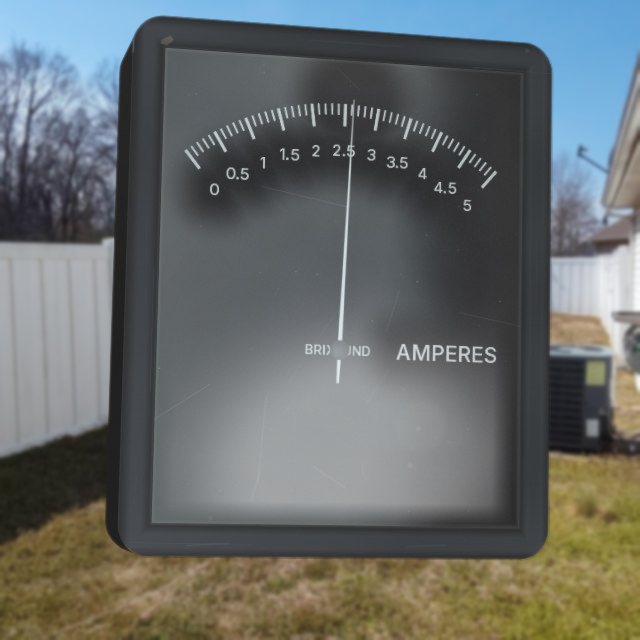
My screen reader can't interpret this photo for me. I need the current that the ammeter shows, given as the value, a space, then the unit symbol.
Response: 2.6 A
